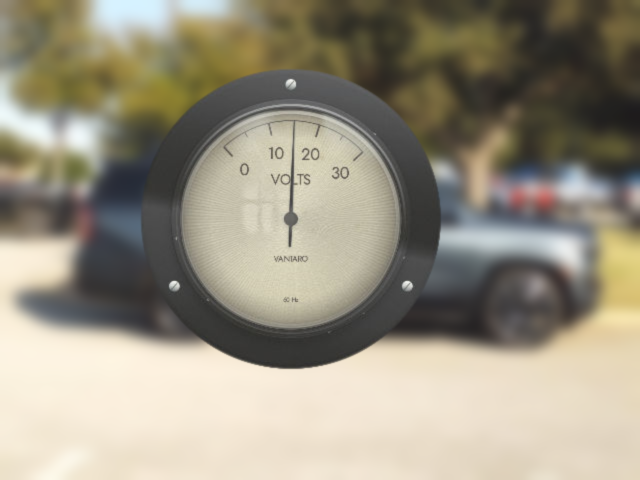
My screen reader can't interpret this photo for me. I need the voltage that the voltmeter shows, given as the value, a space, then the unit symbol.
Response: 15 V
